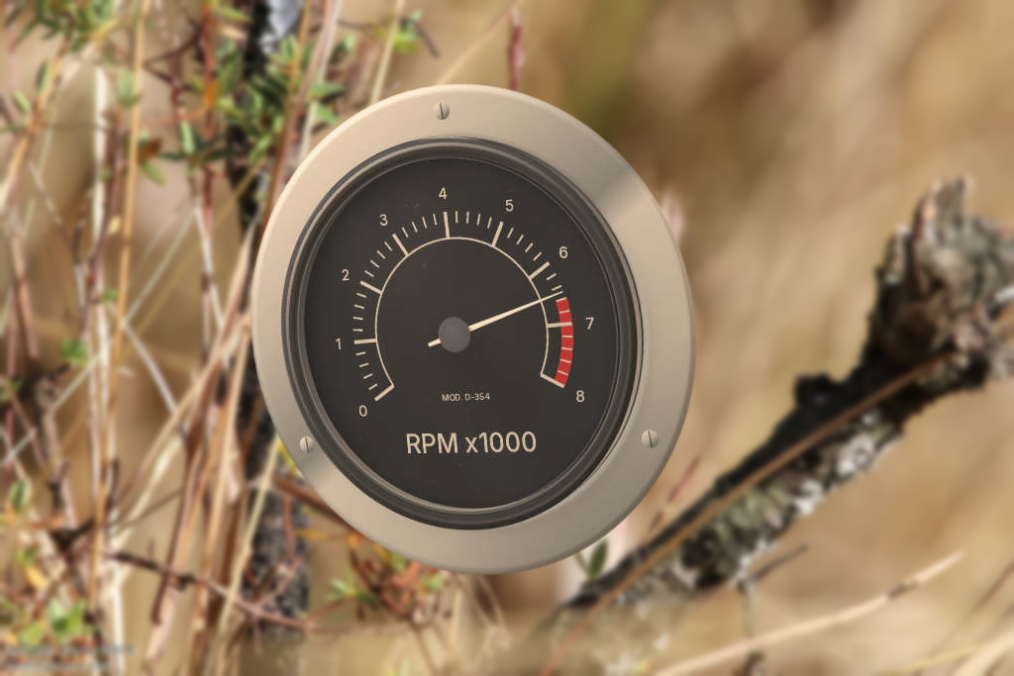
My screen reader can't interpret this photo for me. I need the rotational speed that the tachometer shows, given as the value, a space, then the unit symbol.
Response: 6500 rpm
